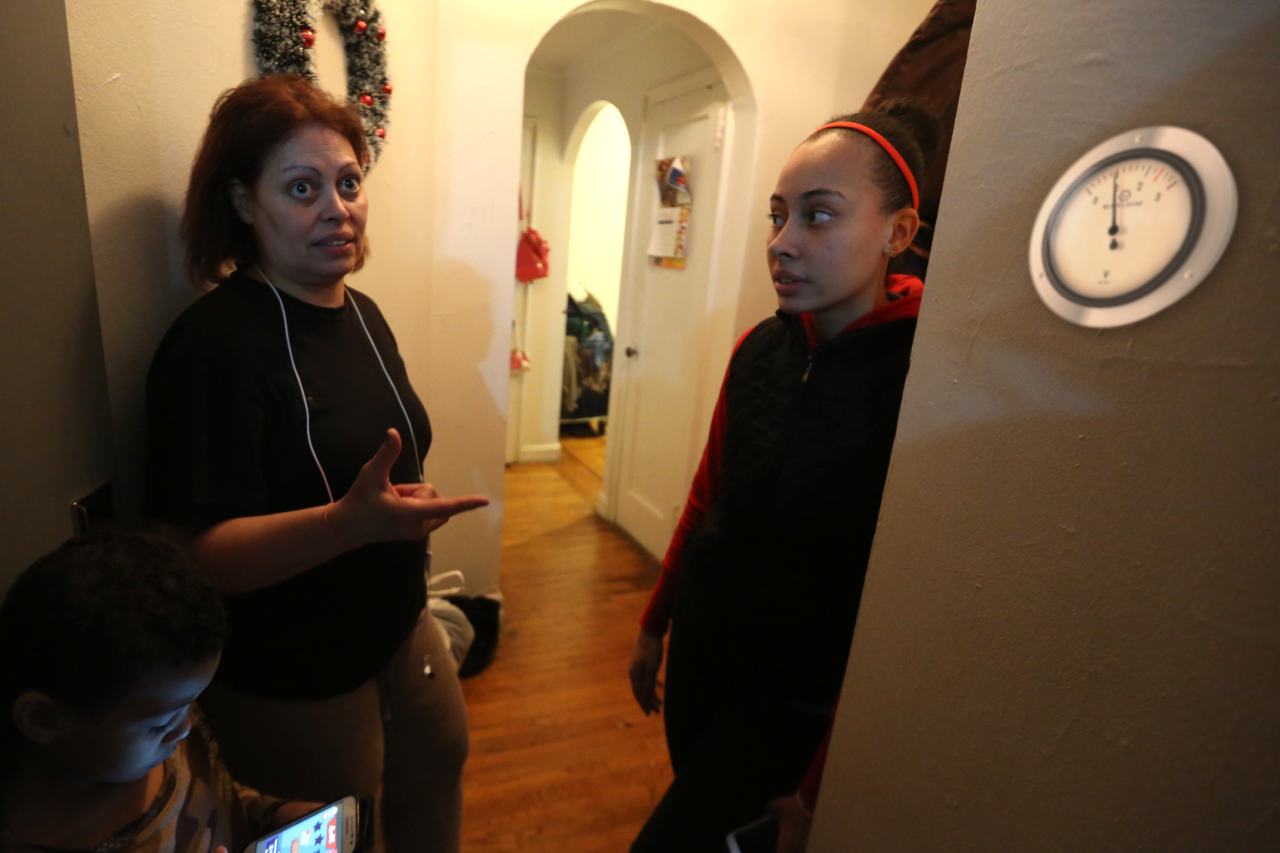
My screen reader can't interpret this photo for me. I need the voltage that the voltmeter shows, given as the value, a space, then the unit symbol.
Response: 1 V
